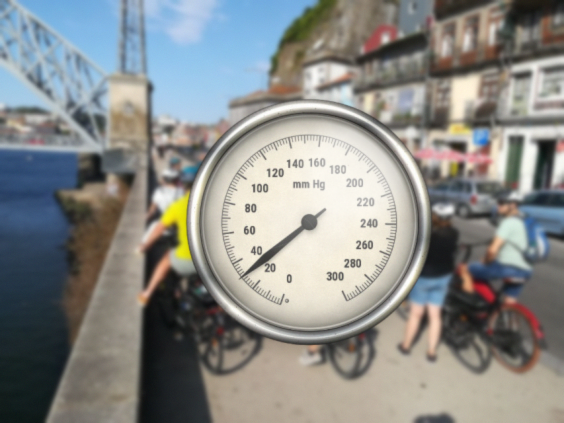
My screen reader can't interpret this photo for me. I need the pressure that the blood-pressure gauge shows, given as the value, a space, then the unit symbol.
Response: 30 mmHg
